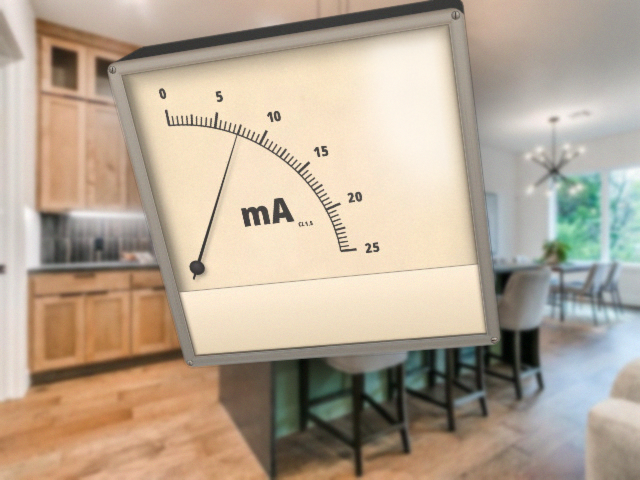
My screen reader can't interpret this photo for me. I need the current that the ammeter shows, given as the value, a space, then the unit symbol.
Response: 7.5 mA
